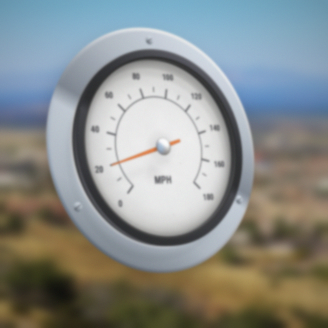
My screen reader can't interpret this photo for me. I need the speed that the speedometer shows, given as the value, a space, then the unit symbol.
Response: 20 mph
